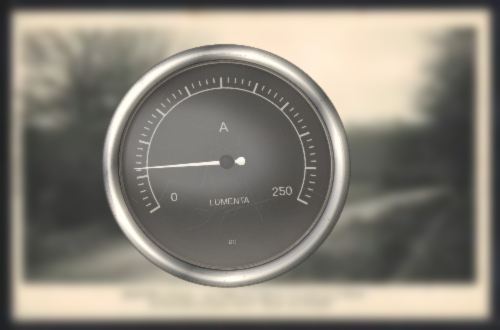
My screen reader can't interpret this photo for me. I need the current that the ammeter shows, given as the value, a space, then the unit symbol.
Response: 30 A
